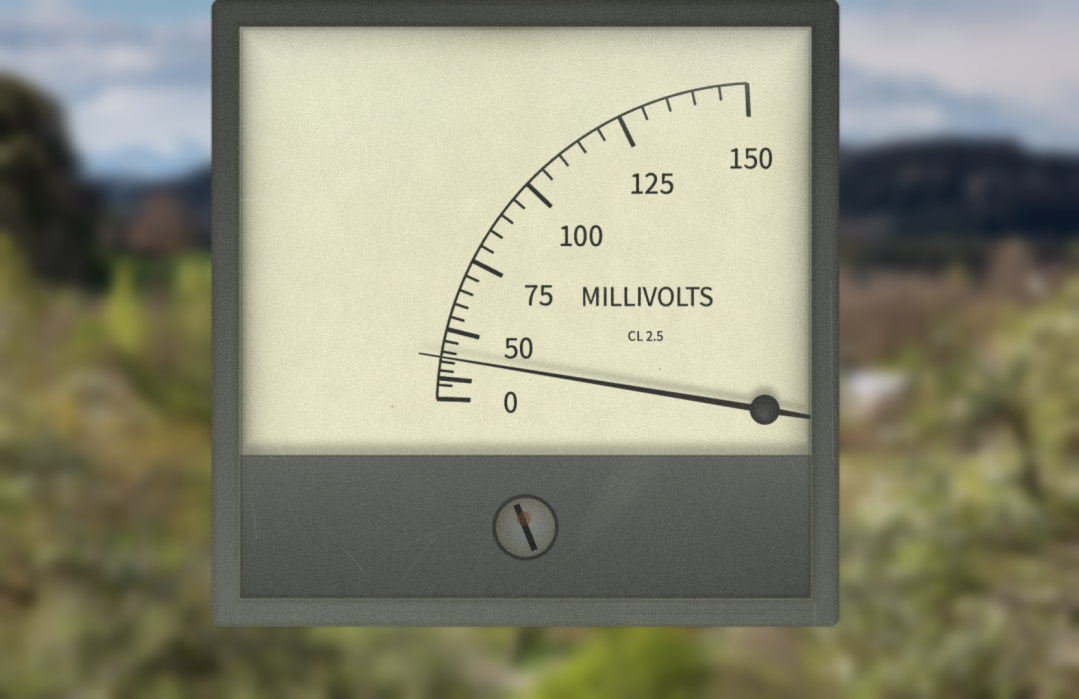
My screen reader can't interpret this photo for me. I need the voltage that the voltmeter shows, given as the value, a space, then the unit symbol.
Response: 37.5 mV
